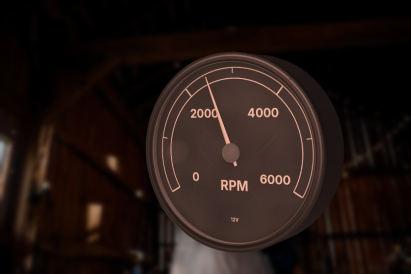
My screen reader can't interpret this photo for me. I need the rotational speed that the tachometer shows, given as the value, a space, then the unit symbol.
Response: 2500 rpm
